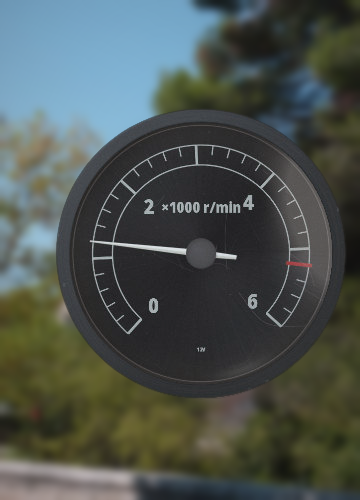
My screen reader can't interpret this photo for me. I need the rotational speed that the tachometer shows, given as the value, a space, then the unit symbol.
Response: 1200 rpm
